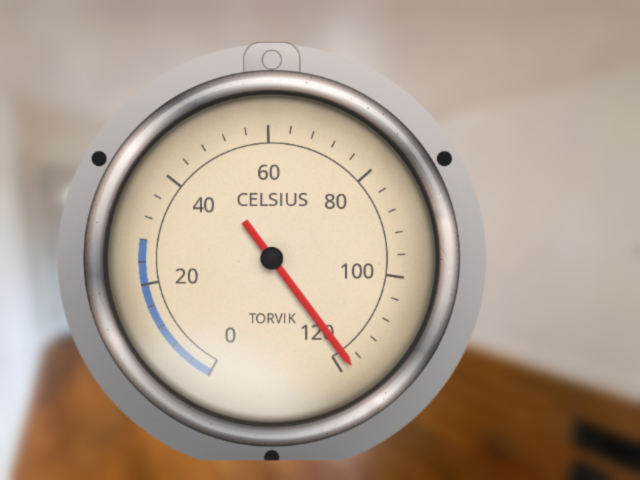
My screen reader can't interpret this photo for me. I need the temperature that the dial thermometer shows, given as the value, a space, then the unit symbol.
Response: 118 °C
